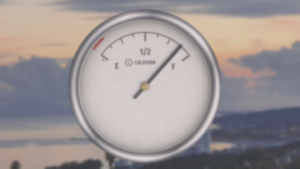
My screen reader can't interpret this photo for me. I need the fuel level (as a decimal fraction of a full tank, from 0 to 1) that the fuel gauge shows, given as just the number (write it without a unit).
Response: 0.875
